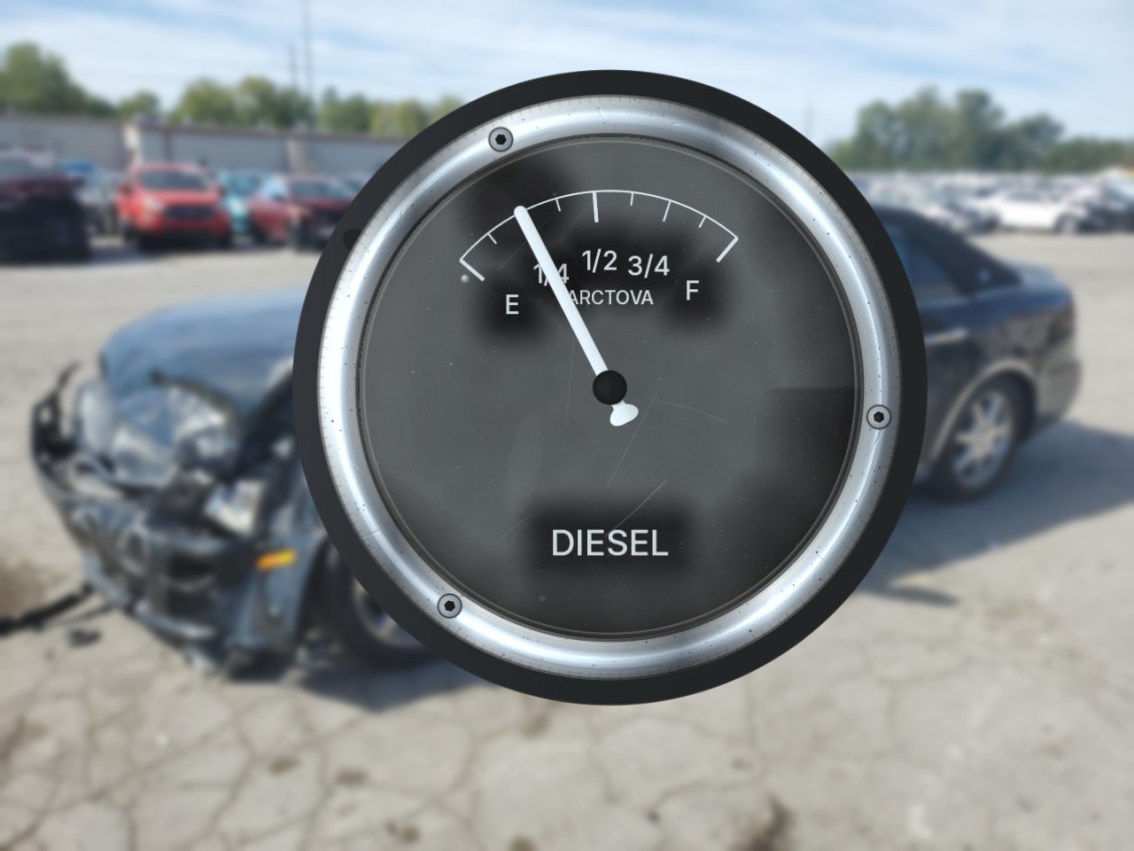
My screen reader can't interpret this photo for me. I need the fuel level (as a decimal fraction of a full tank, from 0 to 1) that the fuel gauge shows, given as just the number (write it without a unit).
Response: 0.25
